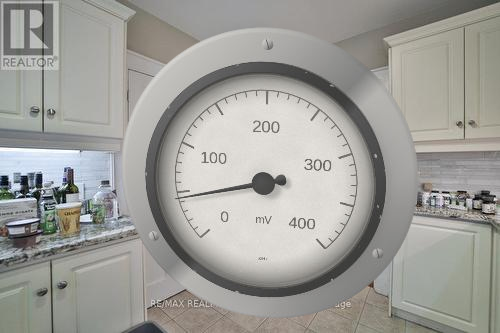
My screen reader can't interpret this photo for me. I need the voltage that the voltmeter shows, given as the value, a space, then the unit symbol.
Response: 45 mV
